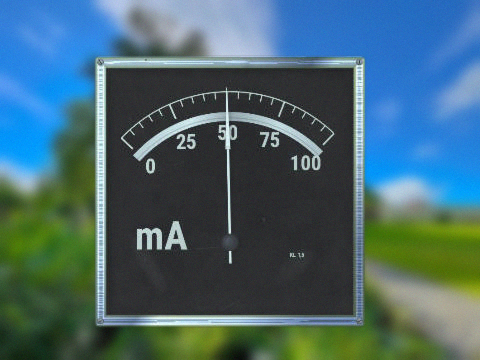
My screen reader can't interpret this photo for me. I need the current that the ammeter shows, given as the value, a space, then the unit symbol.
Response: 50 mA
